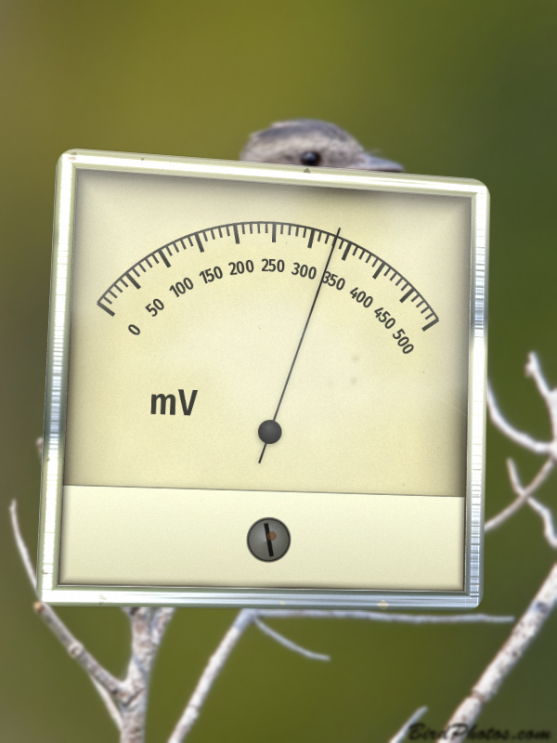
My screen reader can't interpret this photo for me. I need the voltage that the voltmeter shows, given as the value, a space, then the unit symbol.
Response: 330 mV
